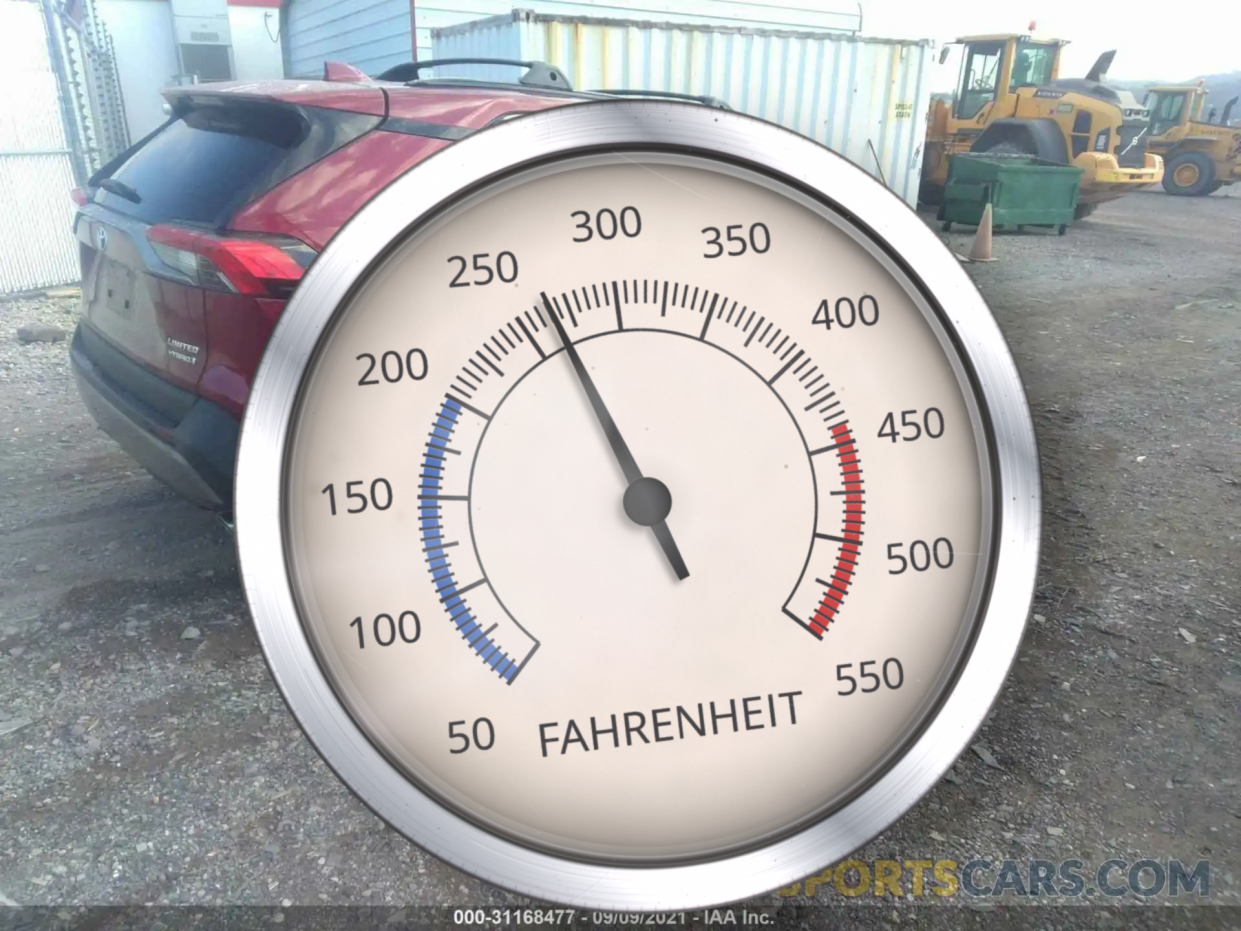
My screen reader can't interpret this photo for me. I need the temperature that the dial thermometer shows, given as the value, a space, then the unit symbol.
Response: 265 °F
